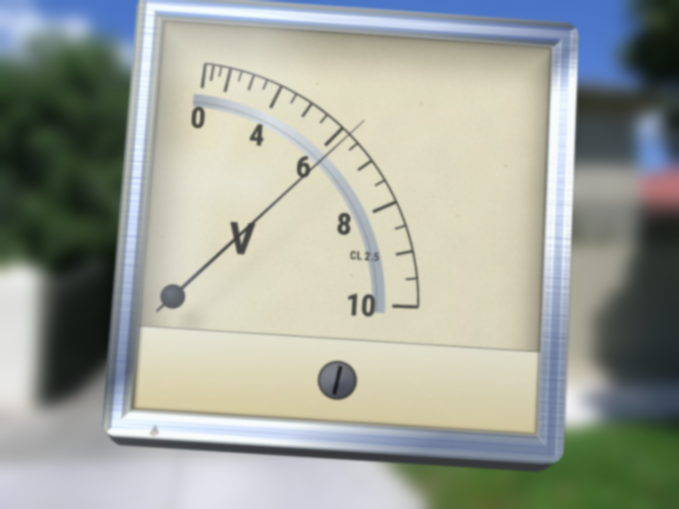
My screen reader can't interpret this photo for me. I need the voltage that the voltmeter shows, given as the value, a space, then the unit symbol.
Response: 6.25 V
